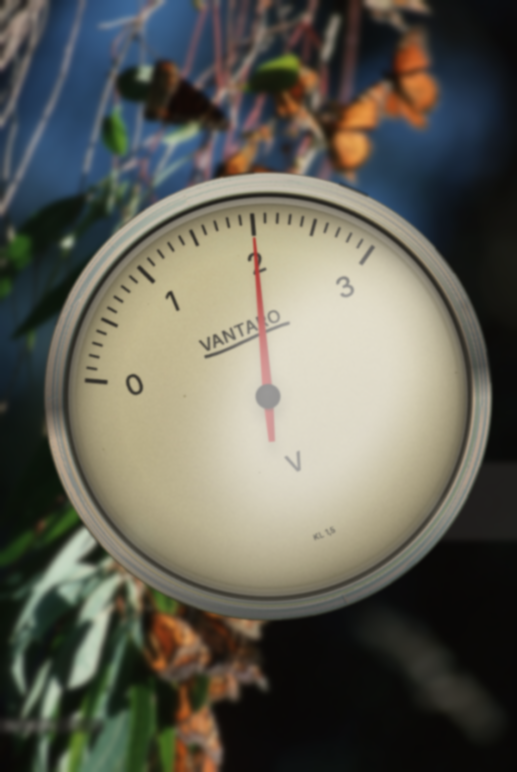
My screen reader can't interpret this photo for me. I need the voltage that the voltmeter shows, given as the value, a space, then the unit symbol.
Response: 2 V
